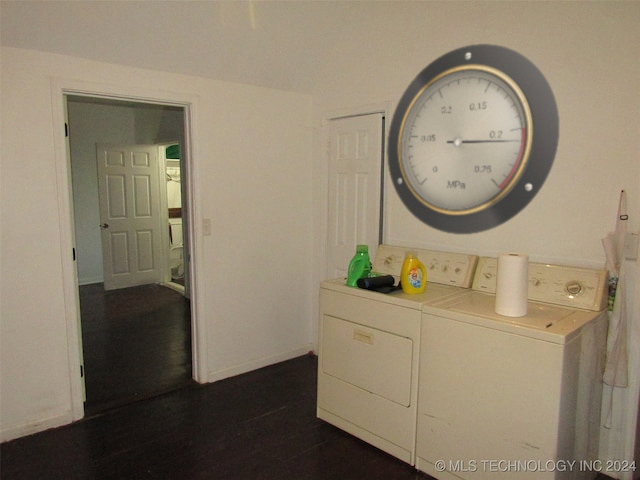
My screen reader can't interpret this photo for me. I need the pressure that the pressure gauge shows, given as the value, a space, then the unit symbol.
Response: 0.21 MPa
